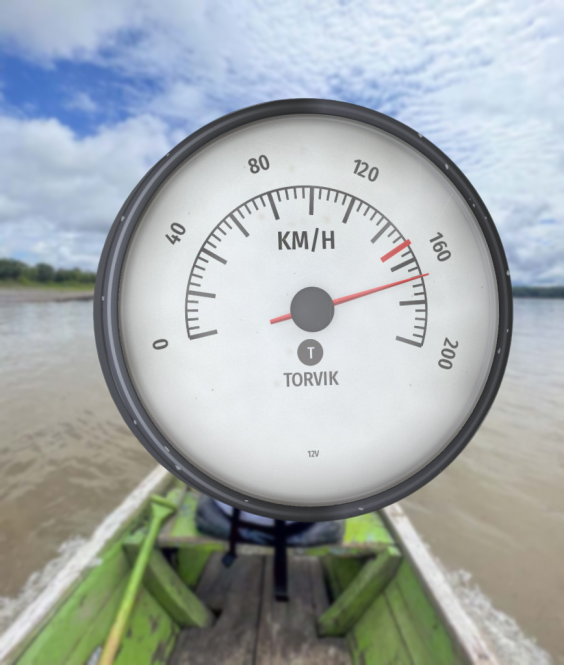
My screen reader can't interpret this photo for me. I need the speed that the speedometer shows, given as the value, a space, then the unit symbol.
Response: 168 km/h
